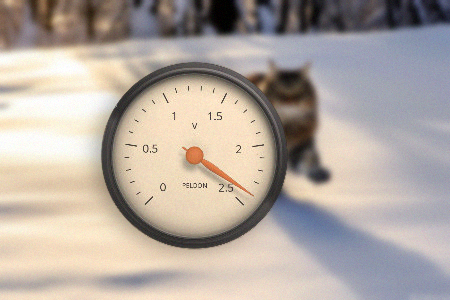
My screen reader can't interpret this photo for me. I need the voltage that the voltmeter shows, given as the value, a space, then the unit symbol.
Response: 2.4 V
